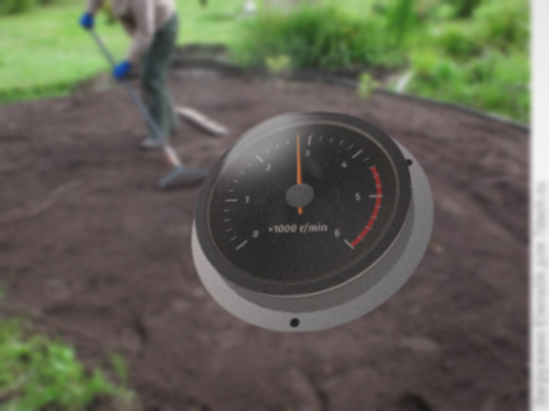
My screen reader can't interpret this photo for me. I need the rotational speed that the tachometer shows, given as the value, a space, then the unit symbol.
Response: 2800 rpm
